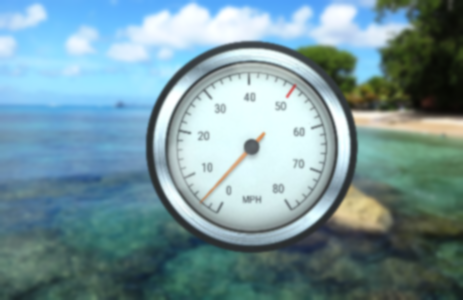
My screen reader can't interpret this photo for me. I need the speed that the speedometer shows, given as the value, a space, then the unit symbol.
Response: 4 mph
